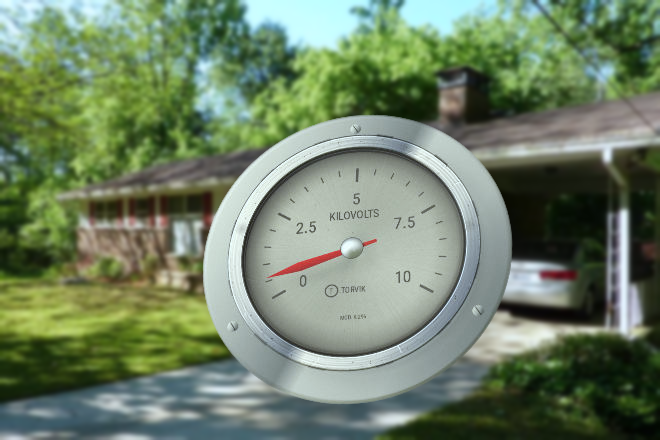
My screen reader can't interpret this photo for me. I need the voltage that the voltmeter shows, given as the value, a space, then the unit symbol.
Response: 0.5 kV
